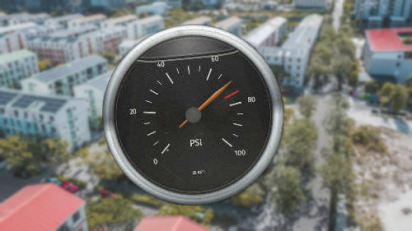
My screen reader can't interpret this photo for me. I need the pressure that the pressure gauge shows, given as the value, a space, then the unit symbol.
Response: 70 psi
